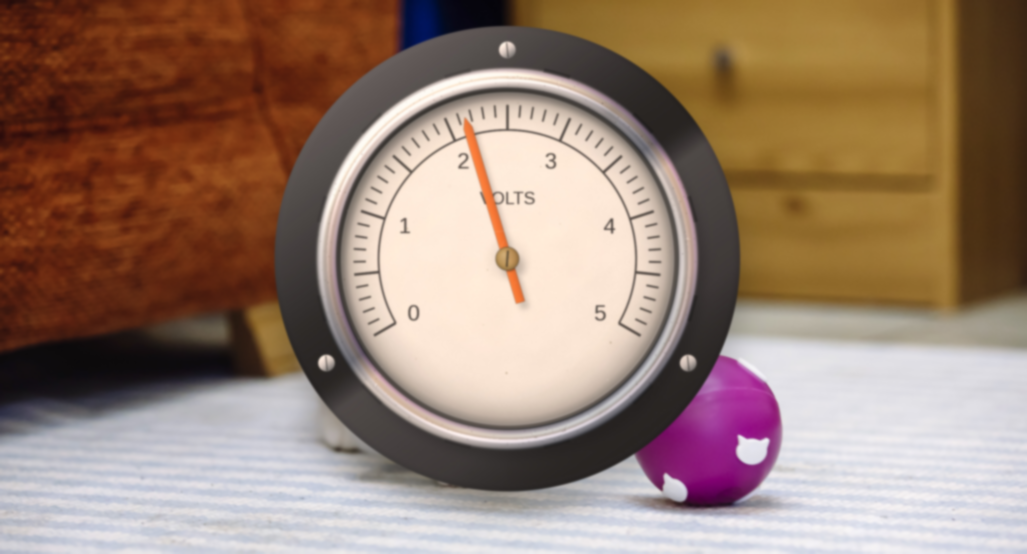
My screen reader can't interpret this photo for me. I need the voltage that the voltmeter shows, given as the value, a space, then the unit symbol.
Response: 2.15 V
